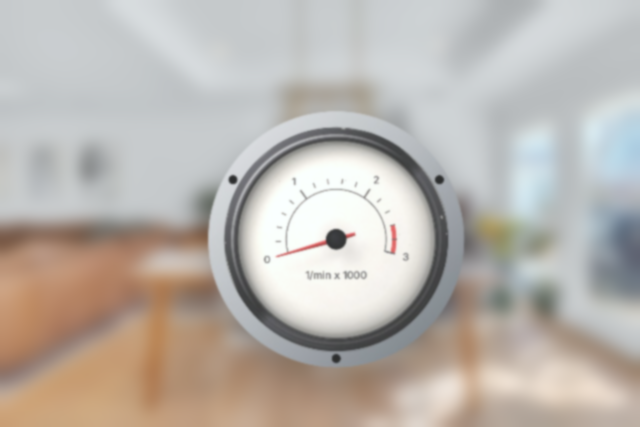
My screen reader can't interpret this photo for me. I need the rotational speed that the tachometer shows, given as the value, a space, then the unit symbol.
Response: 0 rpm
